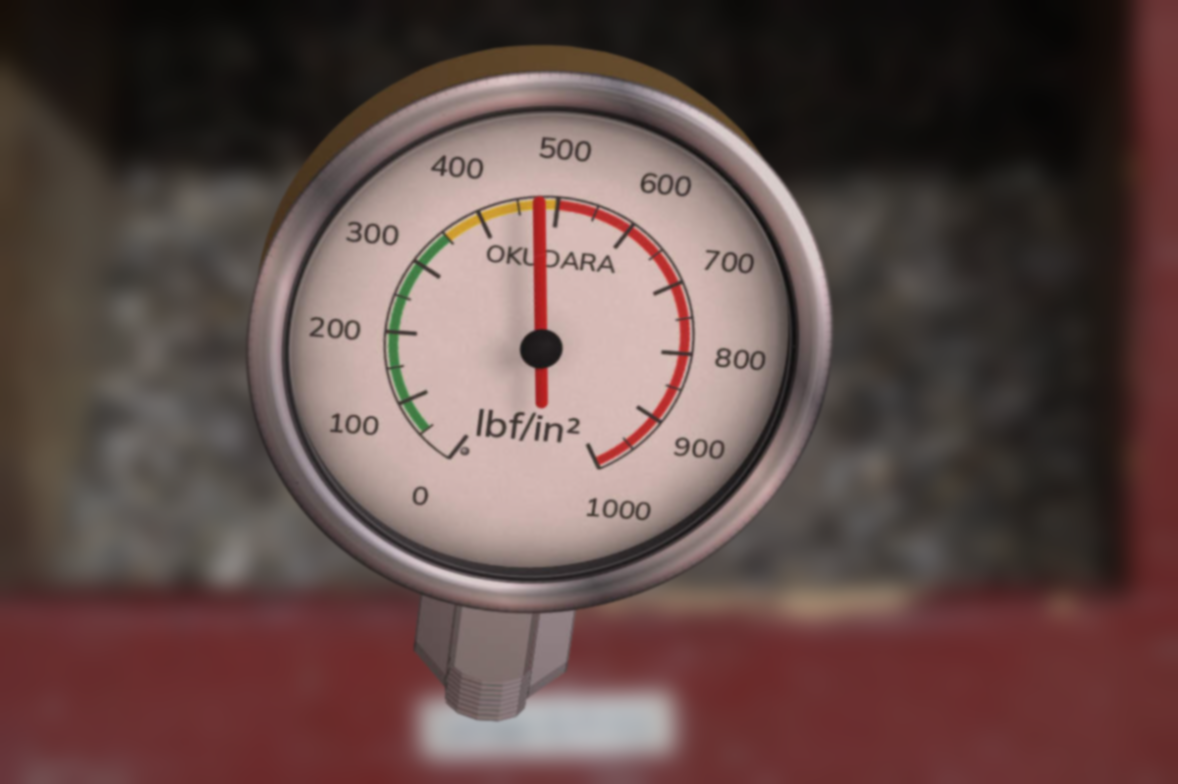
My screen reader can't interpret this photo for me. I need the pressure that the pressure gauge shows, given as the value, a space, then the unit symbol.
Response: 475 psi
